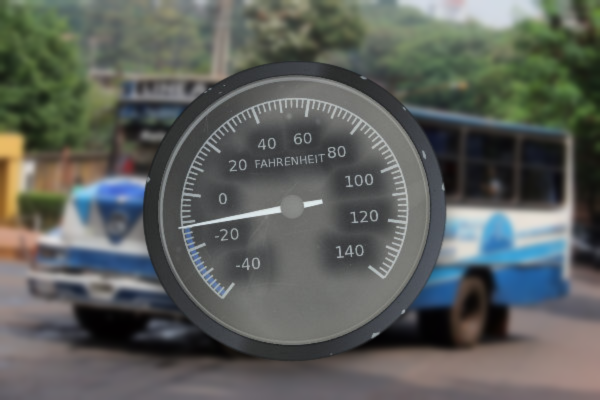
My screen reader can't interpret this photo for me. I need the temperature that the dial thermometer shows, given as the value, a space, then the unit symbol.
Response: -12 °F
